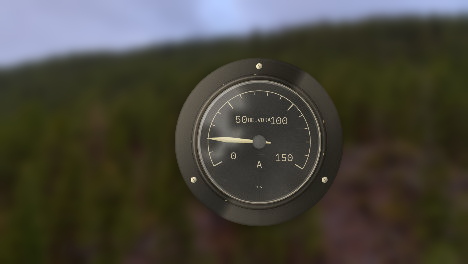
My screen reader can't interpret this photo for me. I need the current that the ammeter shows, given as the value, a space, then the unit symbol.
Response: 20 A
